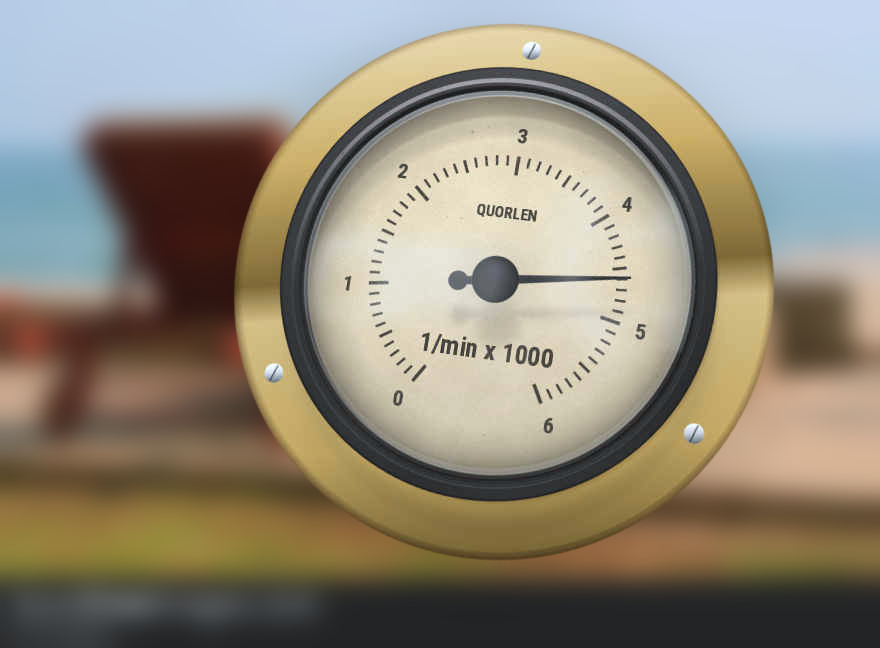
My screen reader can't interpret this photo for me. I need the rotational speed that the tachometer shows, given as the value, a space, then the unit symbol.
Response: 4600 rpm
